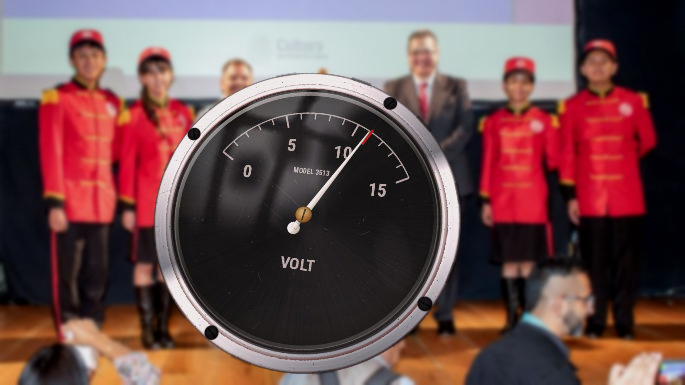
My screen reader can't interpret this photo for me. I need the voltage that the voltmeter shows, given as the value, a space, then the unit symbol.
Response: 11 V
